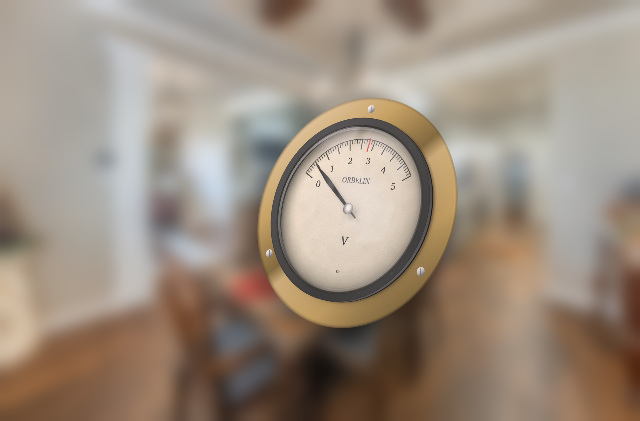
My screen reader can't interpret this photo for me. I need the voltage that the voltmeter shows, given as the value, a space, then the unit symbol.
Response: 0.5 V
